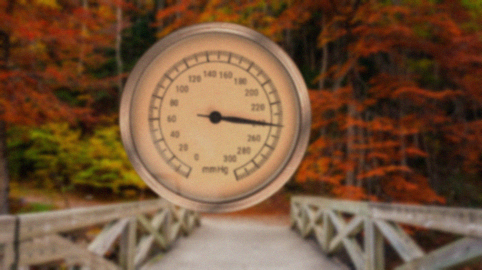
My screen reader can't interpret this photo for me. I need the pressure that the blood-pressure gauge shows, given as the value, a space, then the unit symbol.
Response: 240 mmHg
